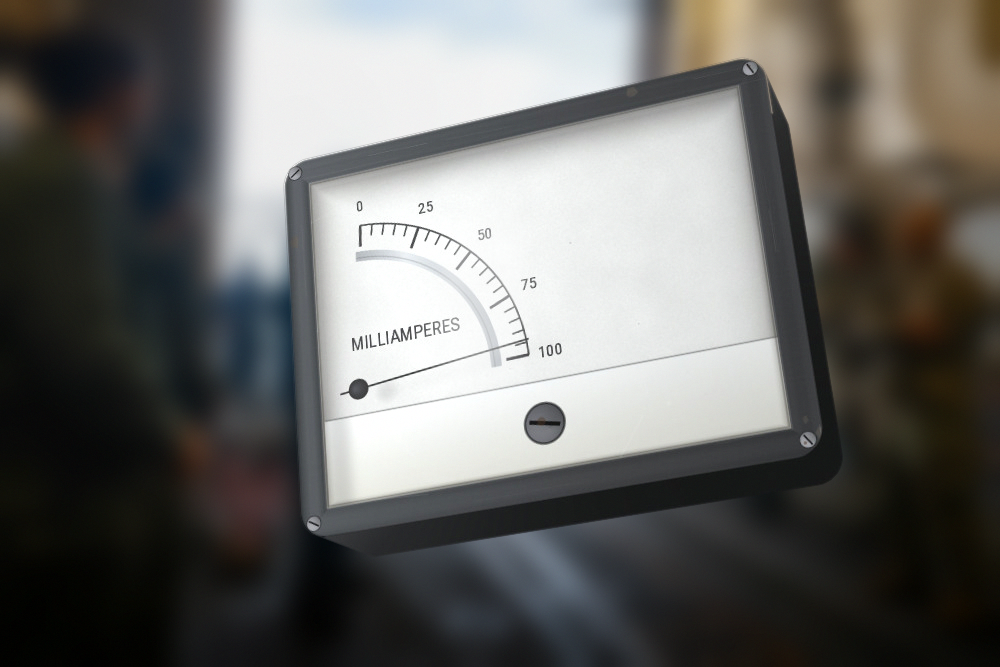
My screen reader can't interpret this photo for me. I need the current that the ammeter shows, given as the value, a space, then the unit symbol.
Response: 95 mA
